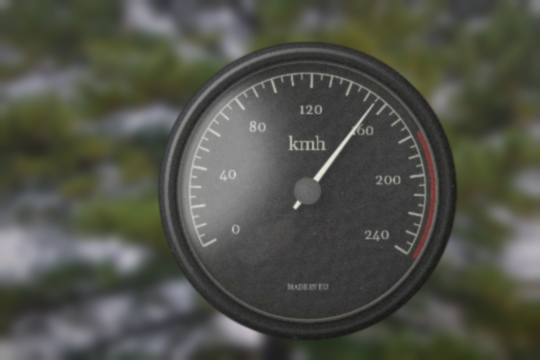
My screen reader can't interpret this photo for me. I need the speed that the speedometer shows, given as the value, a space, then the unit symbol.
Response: 155 km/h
